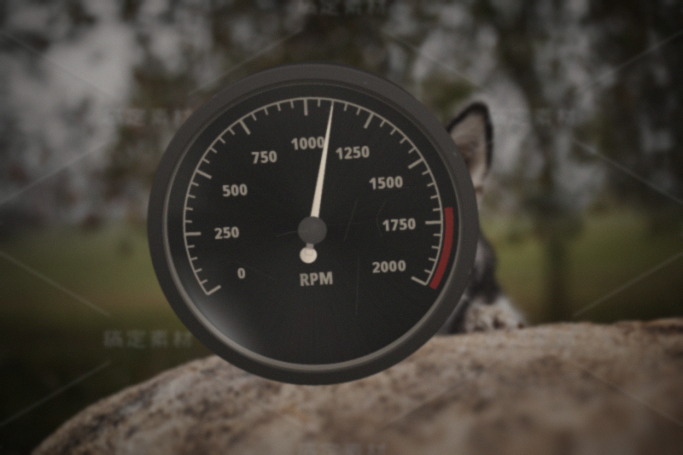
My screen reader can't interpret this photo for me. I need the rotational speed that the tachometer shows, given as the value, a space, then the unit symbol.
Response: 1100 rpm
